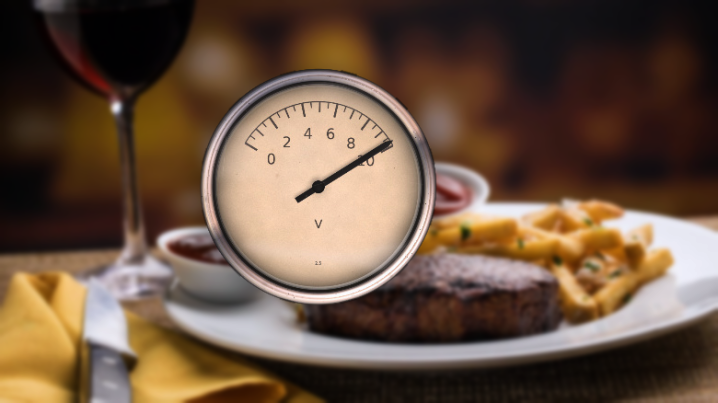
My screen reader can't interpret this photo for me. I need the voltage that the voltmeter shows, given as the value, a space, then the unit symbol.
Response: 9.75 V
